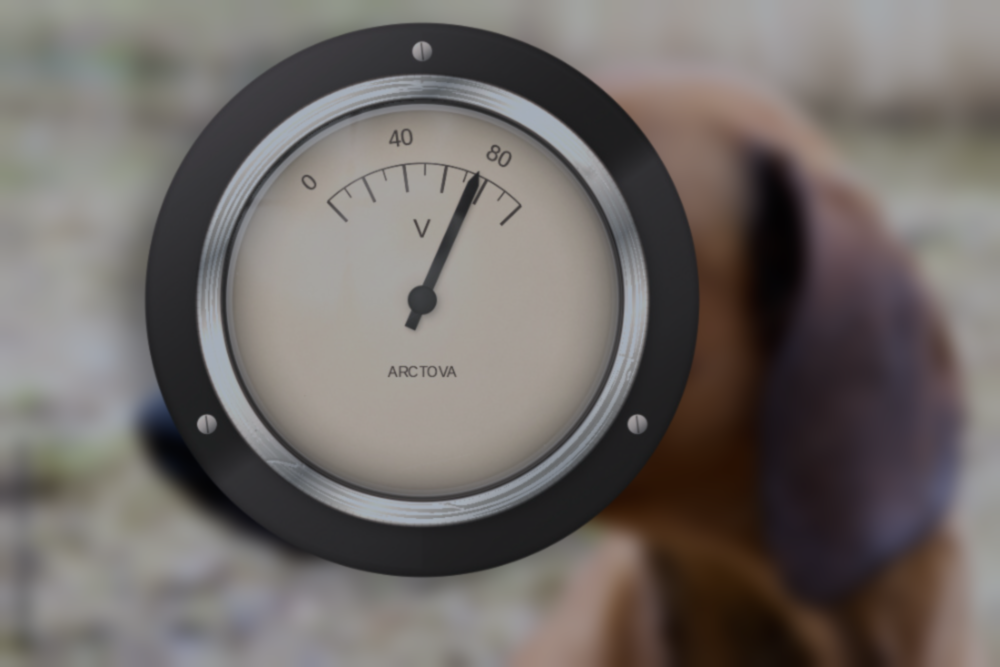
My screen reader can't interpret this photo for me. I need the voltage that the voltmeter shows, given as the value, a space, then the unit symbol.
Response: 75 V
